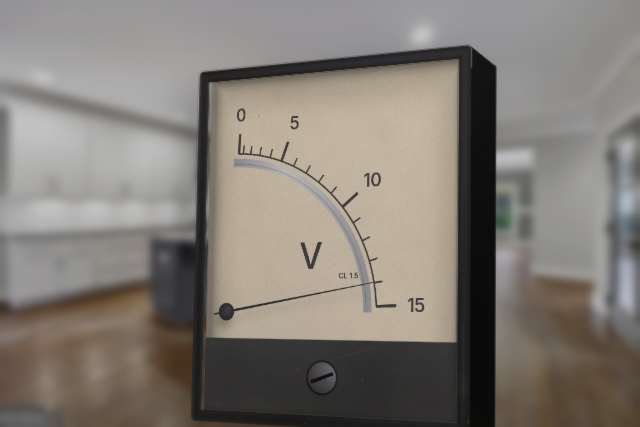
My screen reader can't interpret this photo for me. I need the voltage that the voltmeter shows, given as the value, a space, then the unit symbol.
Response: 14 V
